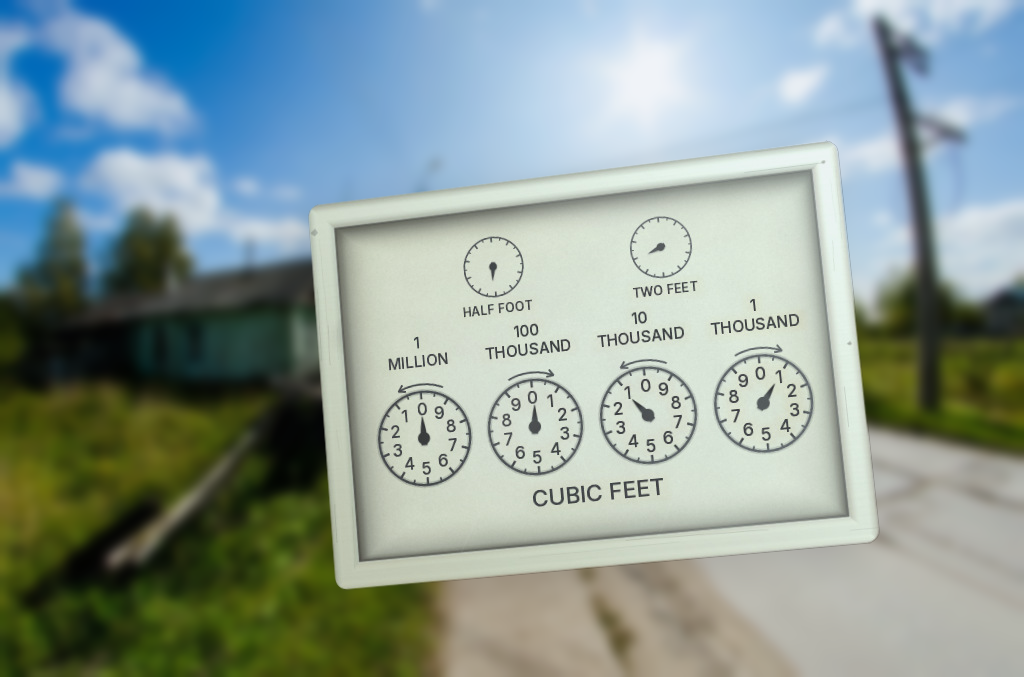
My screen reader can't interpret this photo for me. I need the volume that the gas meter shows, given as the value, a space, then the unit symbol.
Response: 1100 ft³
